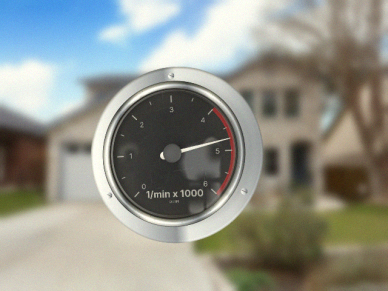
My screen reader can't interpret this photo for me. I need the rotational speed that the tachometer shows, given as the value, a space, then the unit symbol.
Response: 4750 rpm
